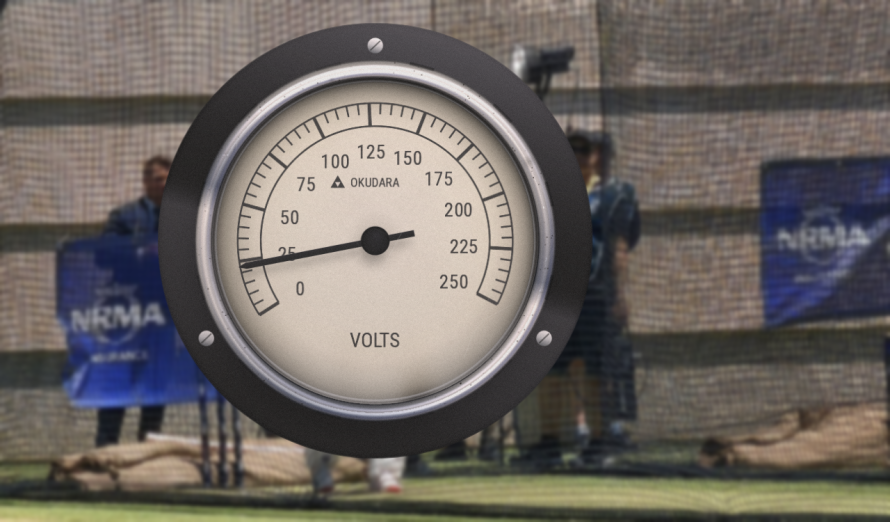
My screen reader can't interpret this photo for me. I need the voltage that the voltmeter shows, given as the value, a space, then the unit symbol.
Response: 22.5 V
